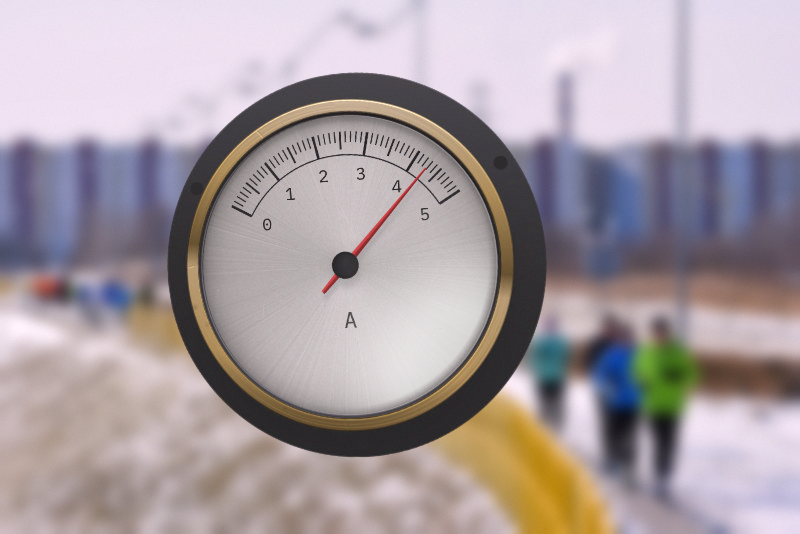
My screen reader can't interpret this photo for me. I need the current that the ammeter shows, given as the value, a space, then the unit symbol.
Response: 4.3 A
